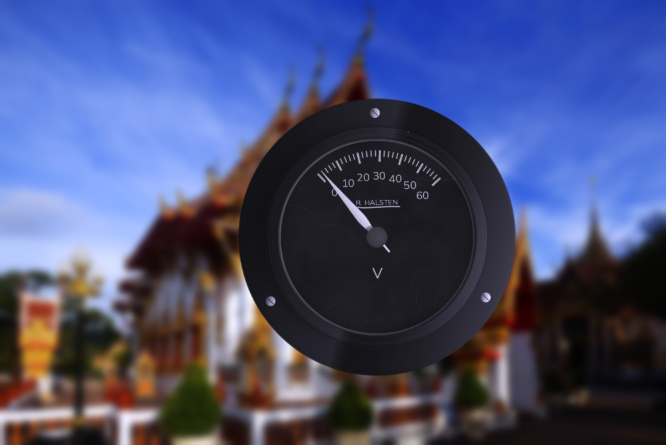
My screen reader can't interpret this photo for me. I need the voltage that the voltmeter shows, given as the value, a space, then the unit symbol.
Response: 2 V
